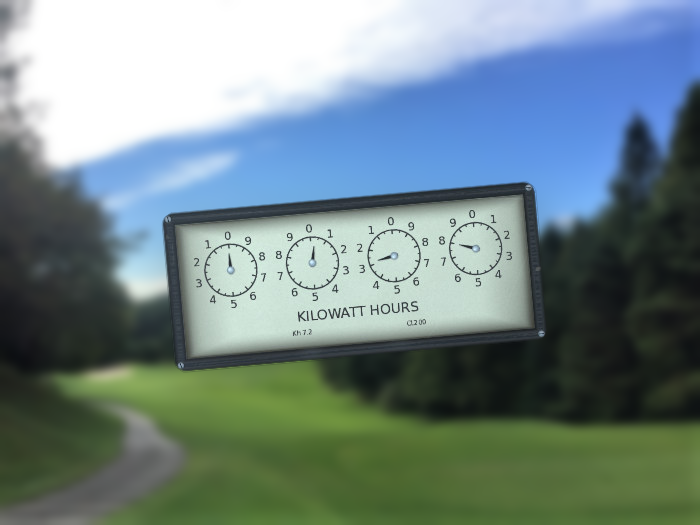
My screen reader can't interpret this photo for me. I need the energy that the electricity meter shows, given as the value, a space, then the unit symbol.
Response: 28 kWh
